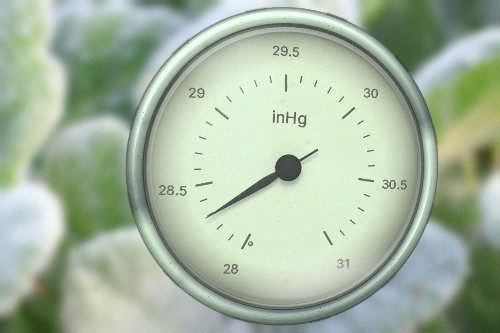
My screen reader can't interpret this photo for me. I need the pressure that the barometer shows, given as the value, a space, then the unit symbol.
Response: 28.3 inHg
